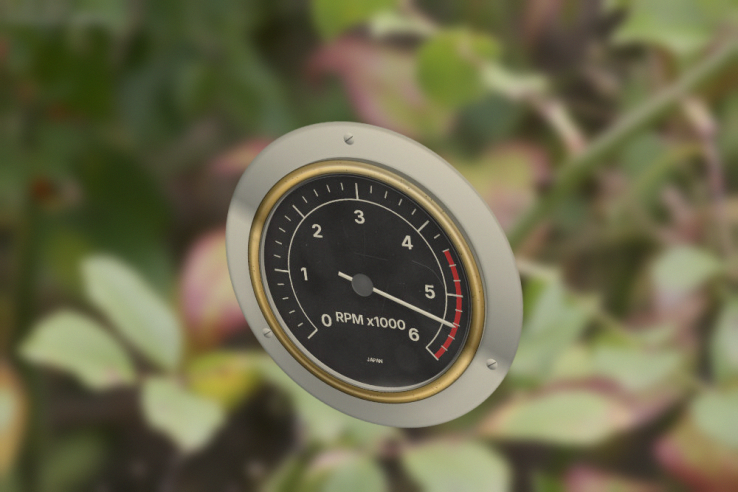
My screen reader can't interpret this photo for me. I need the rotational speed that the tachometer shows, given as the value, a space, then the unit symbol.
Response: 5400 rpm
